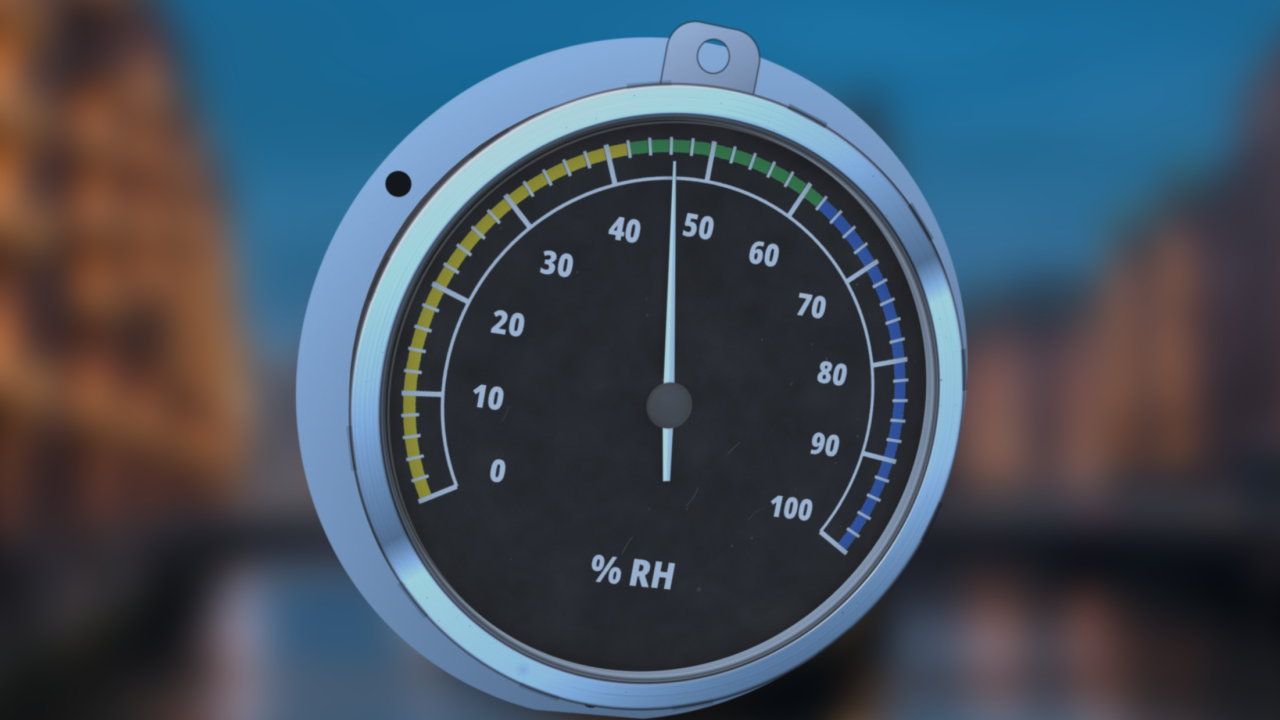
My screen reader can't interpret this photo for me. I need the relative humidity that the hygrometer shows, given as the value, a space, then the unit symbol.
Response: 46 %
